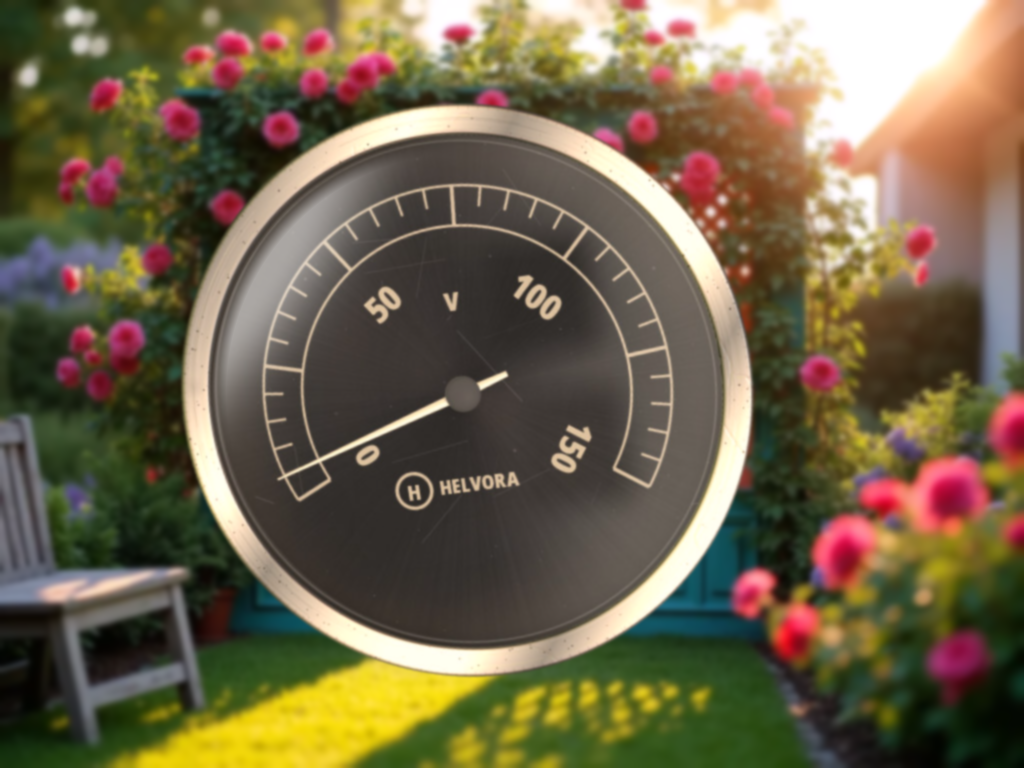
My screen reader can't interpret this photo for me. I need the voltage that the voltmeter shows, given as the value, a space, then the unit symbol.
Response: 5 V
